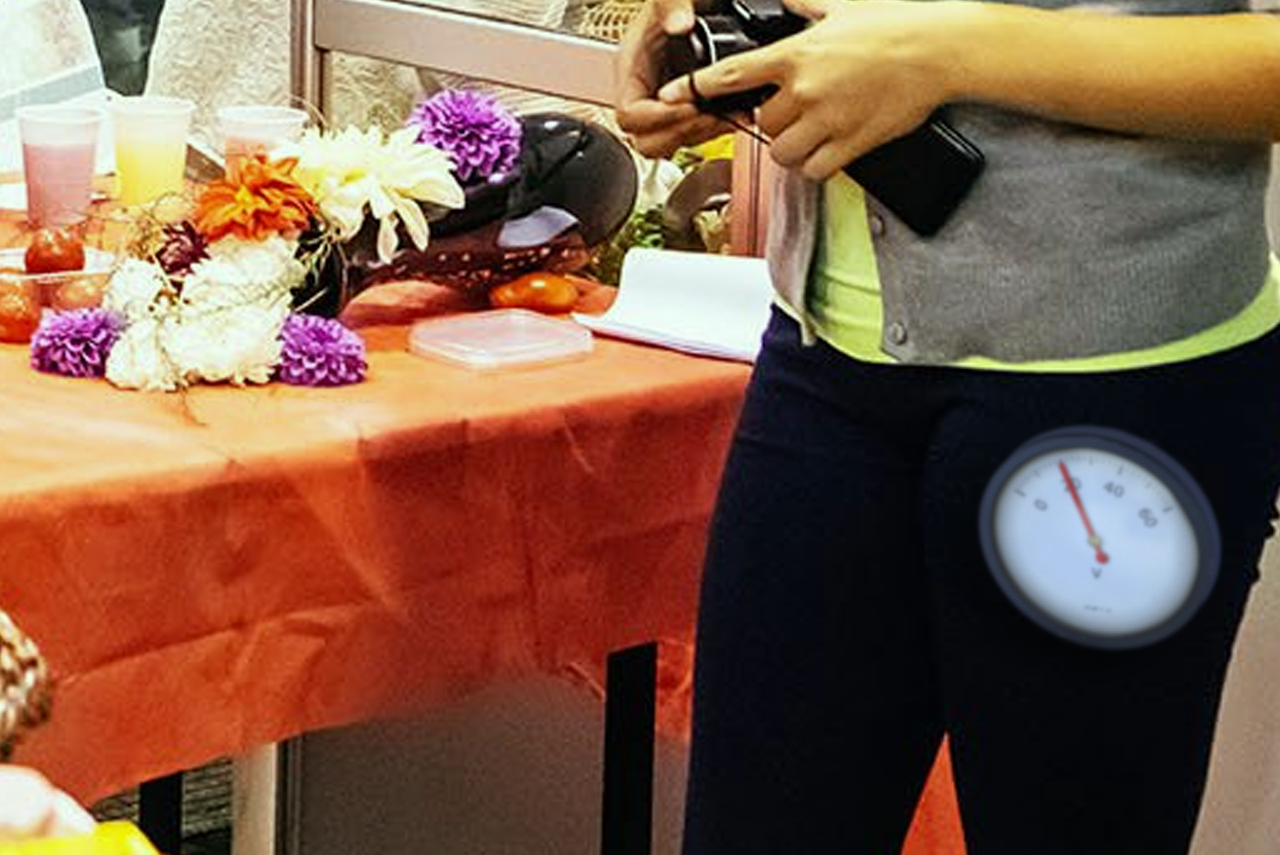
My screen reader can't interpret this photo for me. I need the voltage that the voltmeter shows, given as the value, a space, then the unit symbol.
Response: 20 V
